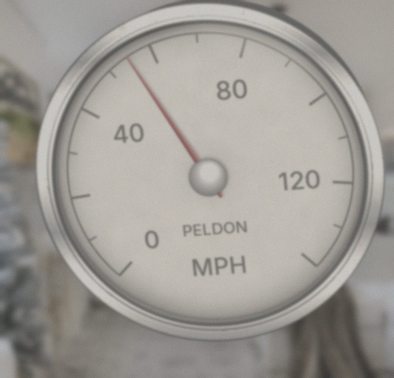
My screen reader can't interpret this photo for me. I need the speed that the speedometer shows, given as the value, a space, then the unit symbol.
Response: 55 mph
